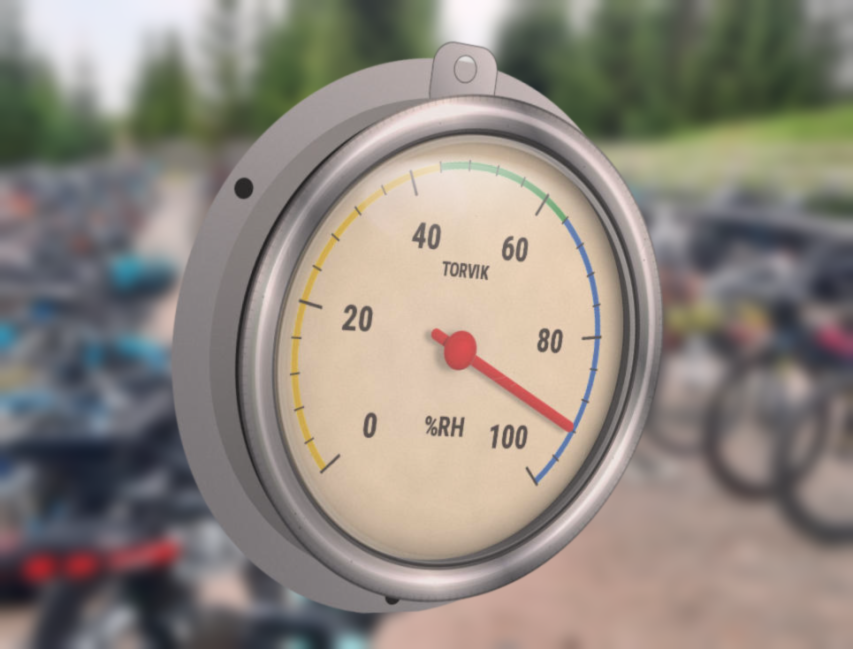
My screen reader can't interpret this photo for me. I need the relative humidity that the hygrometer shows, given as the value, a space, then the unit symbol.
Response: 92 %
